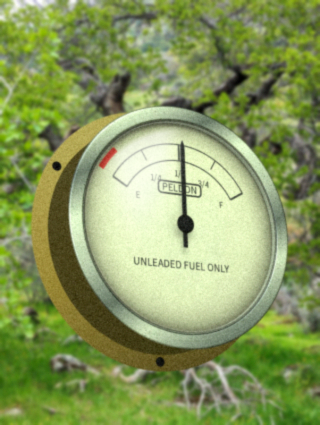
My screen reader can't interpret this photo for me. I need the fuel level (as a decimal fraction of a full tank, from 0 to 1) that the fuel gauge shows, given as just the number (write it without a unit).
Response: 0.5
